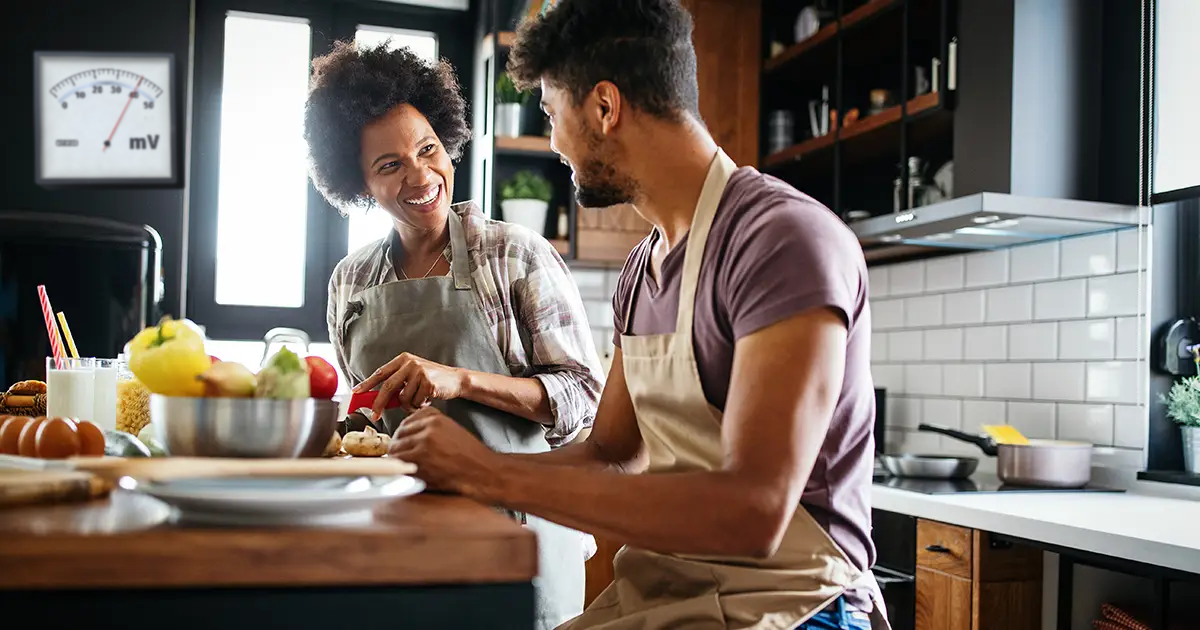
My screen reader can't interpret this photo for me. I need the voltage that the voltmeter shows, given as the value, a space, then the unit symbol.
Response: 40 mV
